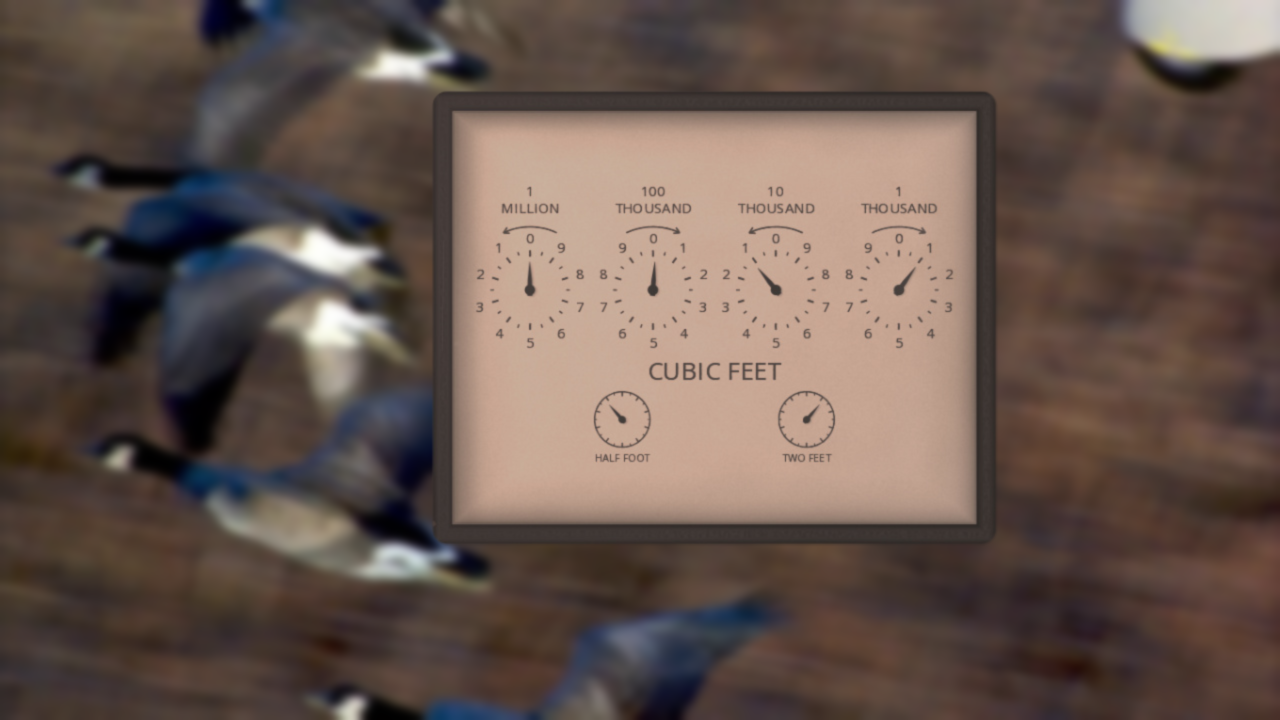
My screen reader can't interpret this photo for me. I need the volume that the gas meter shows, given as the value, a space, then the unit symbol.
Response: 1100 ft³
